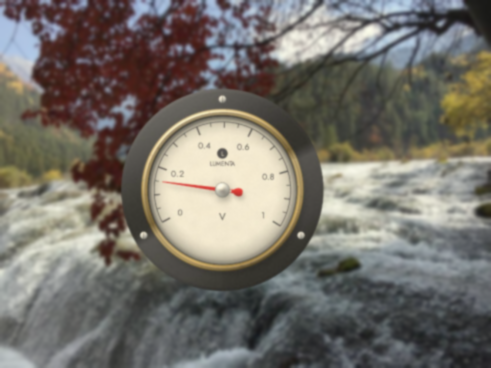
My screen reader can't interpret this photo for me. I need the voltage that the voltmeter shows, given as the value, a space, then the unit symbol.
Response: 0.15 V
